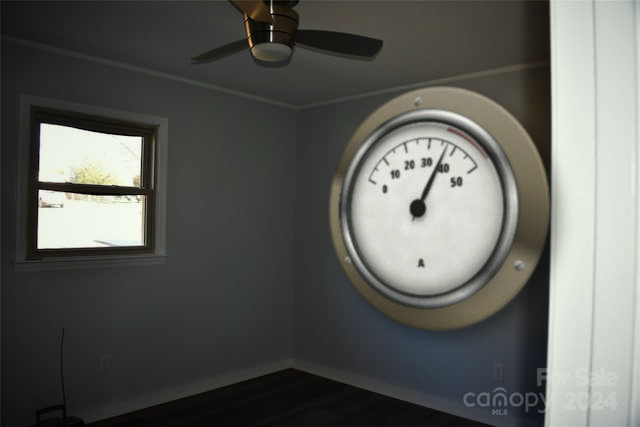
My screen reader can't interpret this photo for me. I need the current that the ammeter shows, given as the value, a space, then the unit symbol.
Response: 37.5 A
